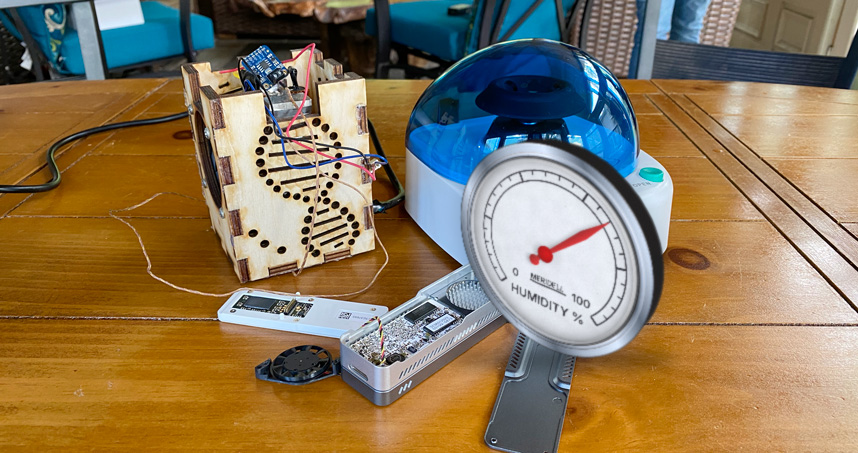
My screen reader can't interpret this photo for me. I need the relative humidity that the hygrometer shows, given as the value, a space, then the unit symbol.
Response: 68 %
